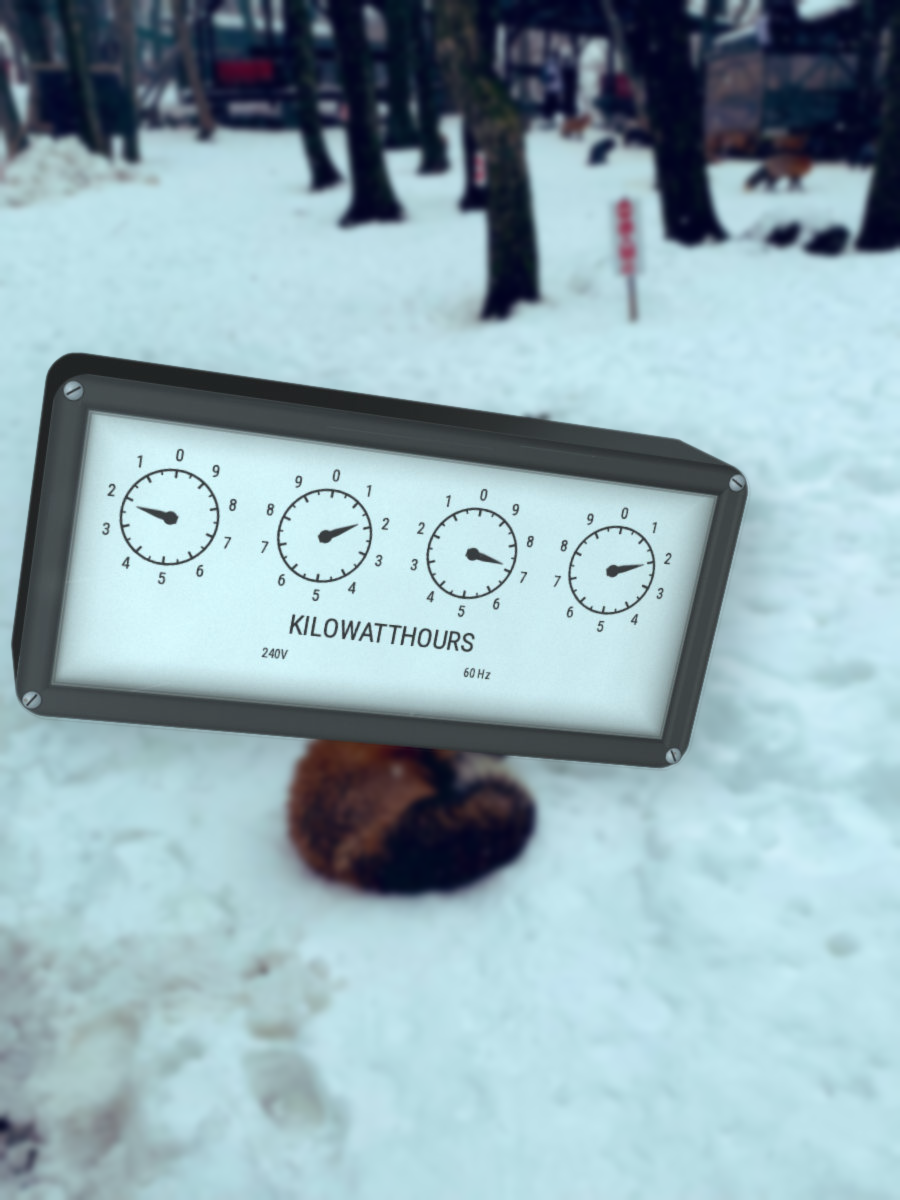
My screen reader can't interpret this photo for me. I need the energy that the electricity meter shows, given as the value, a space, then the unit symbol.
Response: 2172 kWh
